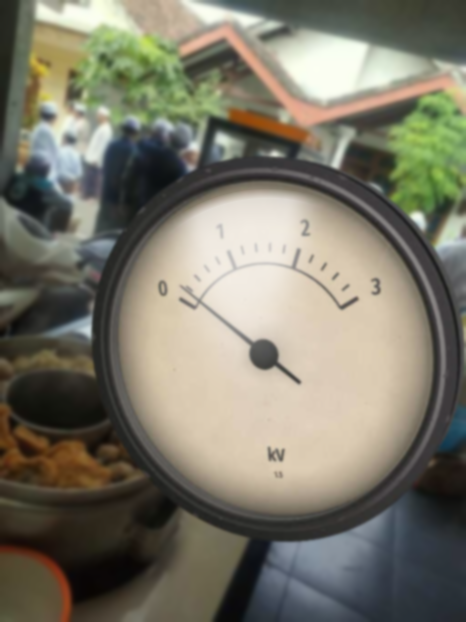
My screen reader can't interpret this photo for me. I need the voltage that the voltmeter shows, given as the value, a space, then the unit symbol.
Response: 0.2 kV
